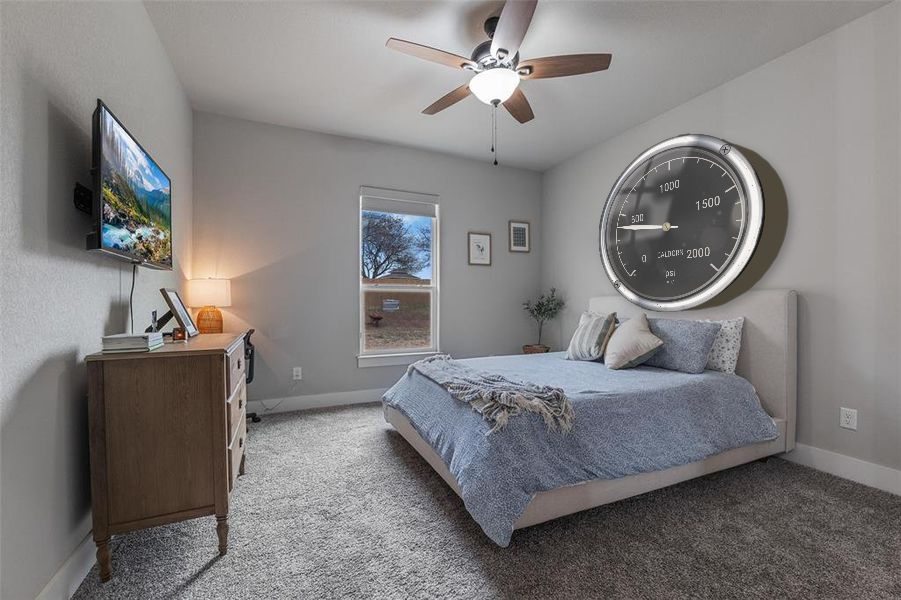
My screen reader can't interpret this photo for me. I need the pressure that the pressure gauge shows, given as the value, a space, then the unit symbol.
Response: 400 psi
